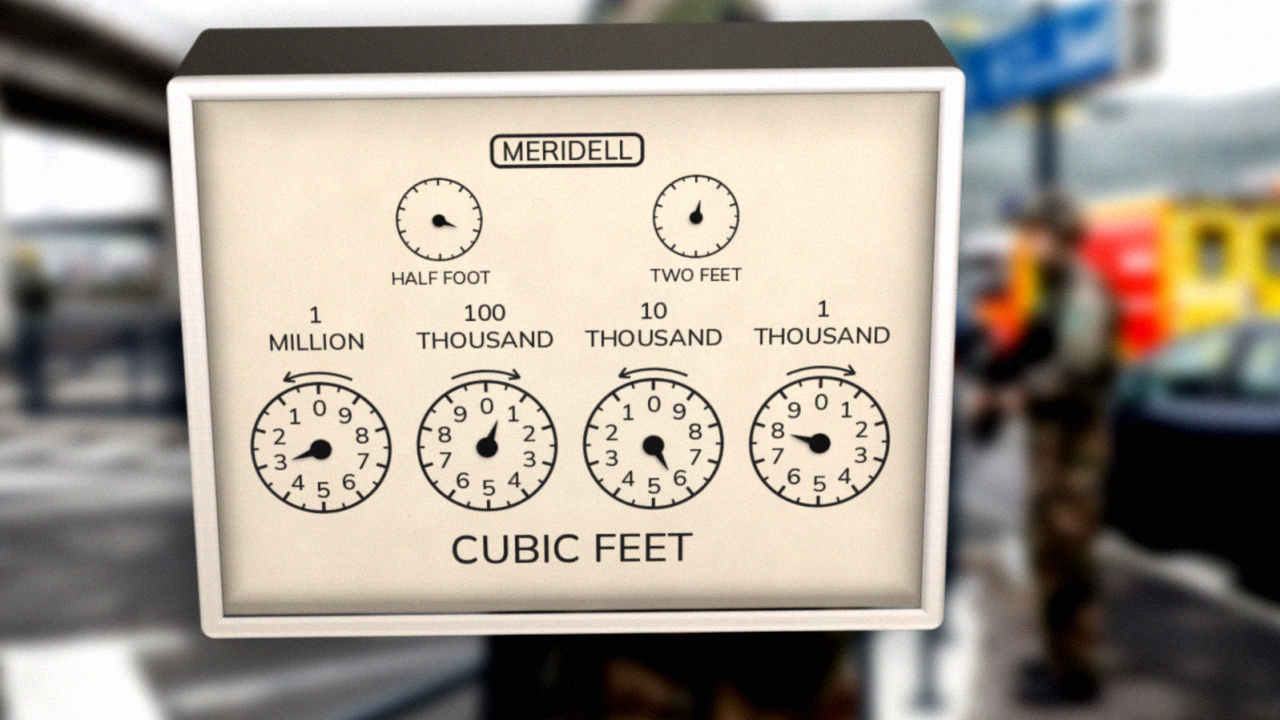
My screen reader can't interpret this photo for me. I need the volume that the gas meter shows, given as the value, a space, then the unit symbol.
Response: 305800 ft³
